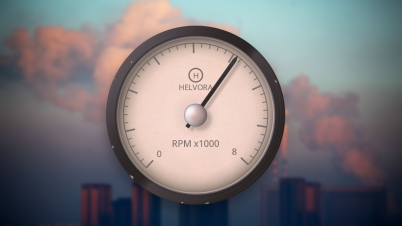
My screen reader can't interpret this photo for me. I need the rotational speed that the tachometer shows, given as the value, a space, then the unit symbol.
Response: 5100 rpm
